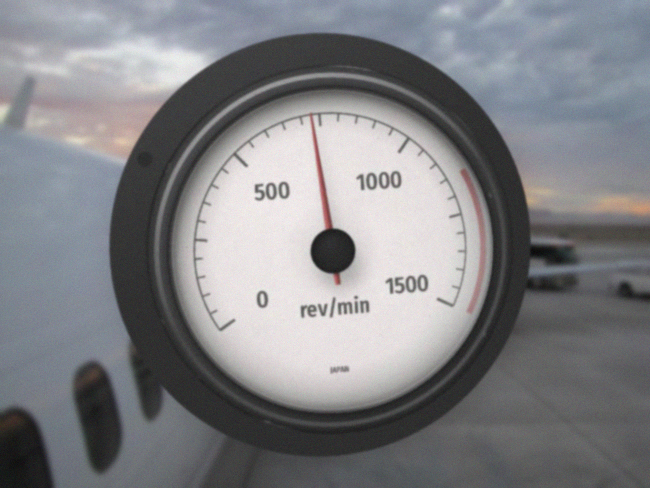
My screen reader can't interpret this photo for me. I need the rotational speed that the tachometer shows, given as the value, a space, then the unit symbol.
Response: 725 rpm
